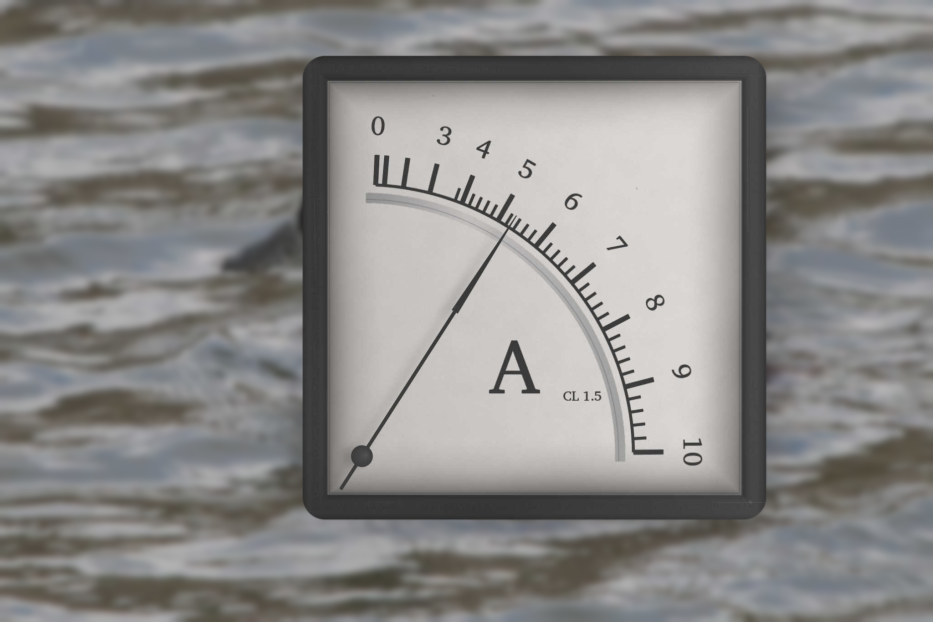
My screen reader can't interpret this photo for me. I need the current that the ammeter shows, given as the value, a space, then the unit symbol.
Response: 5.3 A
